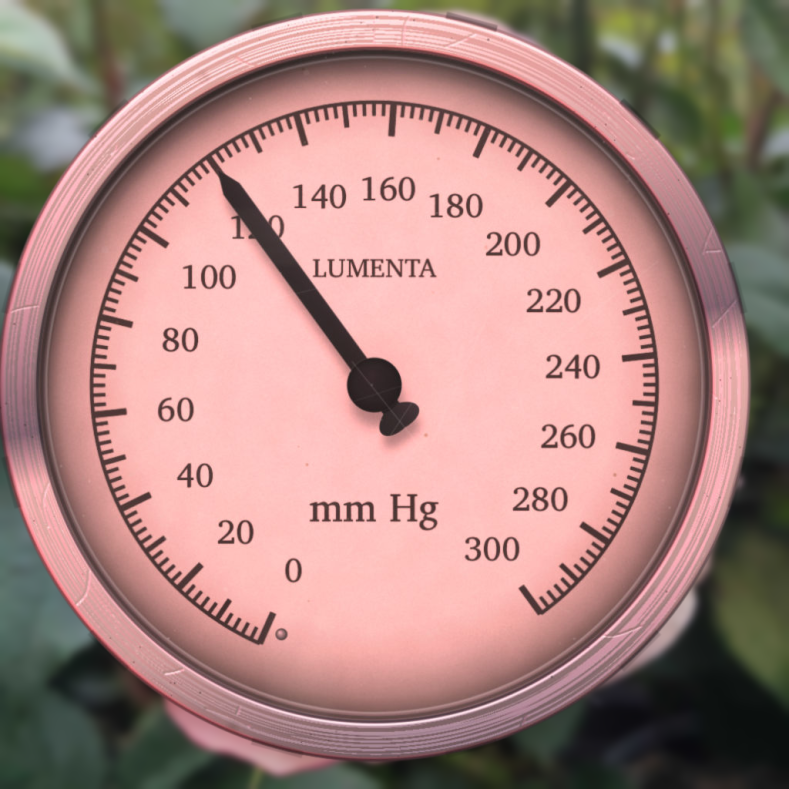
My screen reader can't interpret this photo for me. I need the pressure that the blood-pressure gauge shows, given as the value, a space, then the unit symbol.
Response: 120 mmHg
